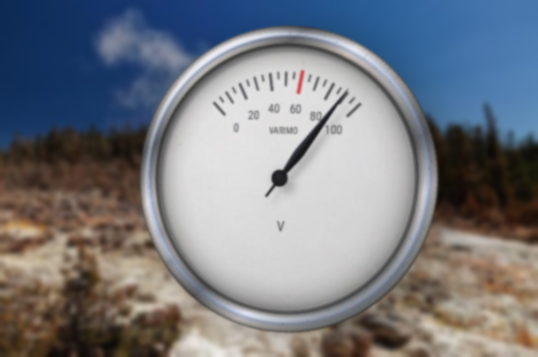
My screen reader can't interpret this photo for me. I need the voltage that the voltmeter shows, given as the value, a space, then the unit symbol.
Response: 90 V
